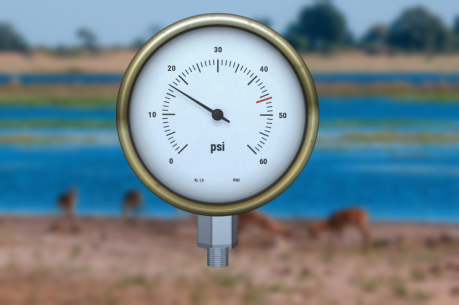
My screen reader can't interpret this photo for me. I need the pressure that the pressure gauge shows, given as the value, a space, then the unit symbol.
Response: 17 psi
